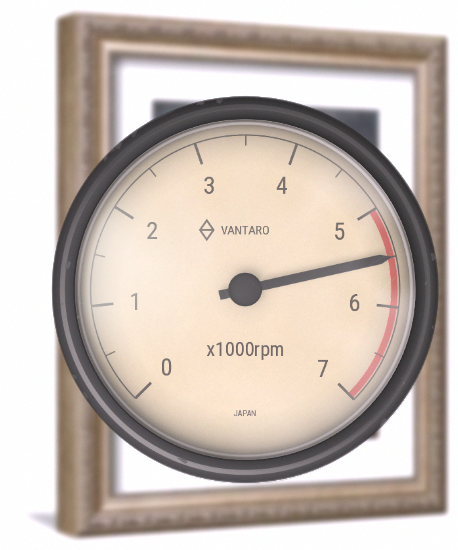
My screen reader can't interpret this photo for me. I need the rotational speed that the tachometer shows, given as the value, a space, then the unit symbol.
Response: 5500 rpm
